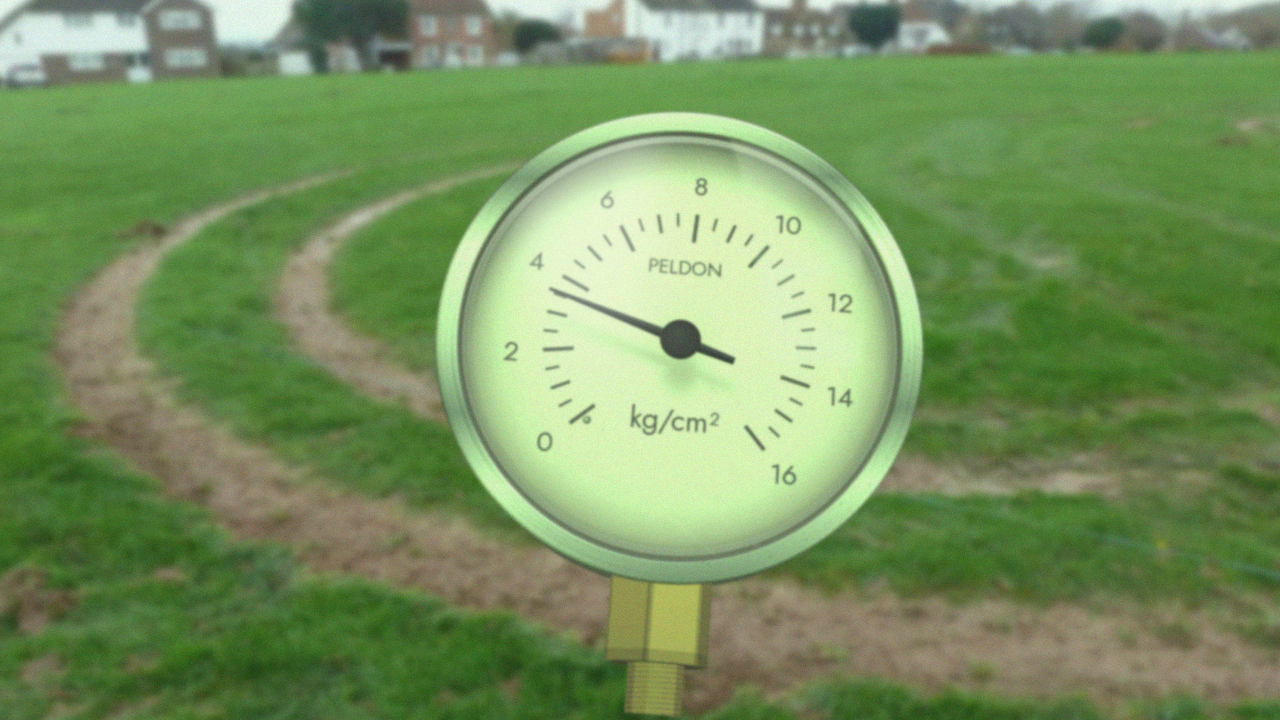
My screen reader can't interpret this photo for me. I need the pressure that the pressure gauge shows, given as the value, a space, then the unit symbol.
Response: 3.5 kg/cm²
